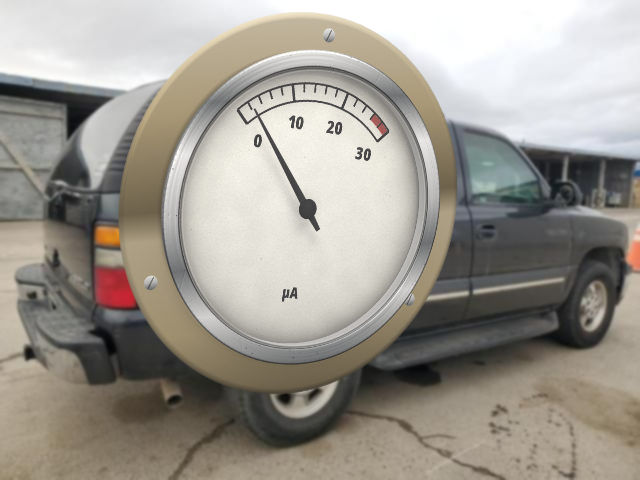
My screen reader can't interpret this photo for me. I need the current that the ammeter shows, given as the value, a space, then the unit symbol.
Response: 2 µA
